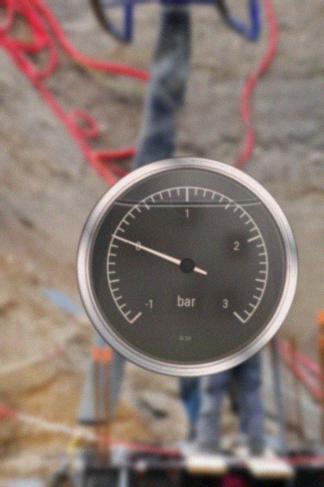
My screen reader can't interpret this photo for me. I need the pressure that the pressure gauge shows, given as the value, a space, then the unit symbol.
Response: 0 bar
